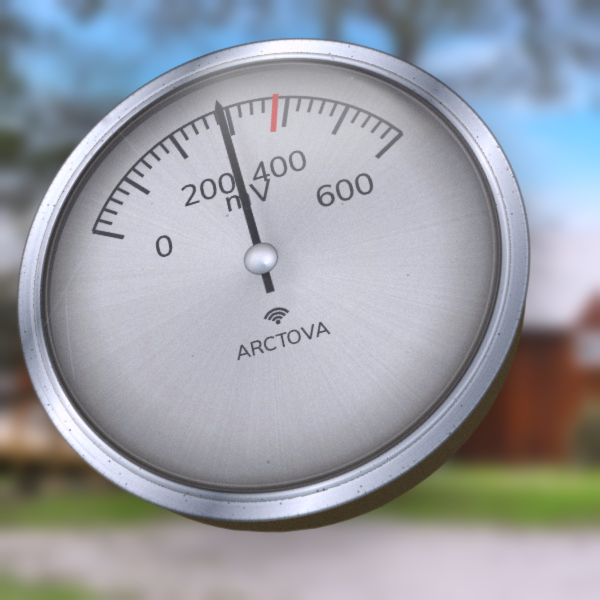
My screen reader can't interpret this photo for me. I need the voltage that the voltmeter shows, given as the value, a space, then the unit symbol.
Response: 290 mV
